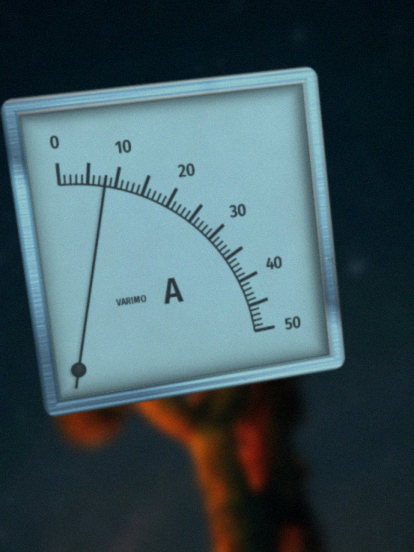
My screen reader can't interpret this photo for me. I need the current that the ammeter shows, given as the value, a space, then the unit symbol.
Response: 8 A
